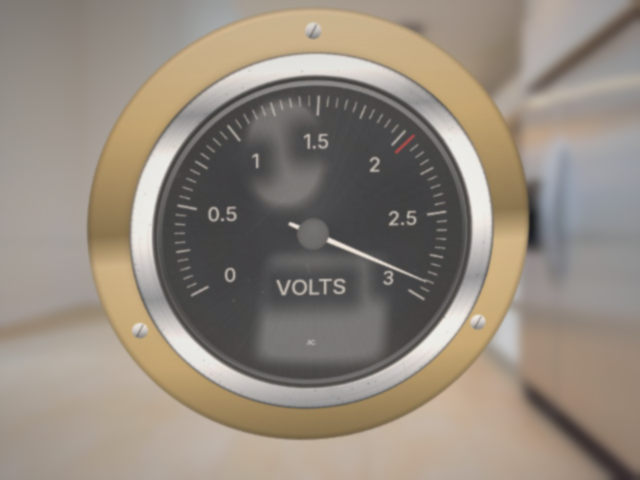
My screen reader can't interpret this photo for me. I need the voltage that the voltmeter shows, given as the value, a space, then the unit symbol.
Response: 2.9 V
